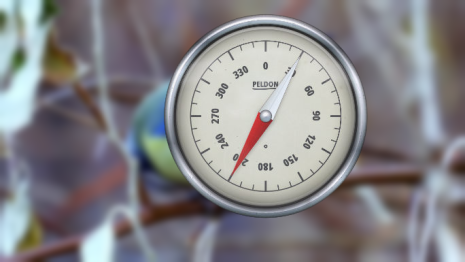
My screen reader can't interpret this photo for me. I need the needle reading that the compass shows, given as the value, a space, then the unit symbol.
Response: 210 °
